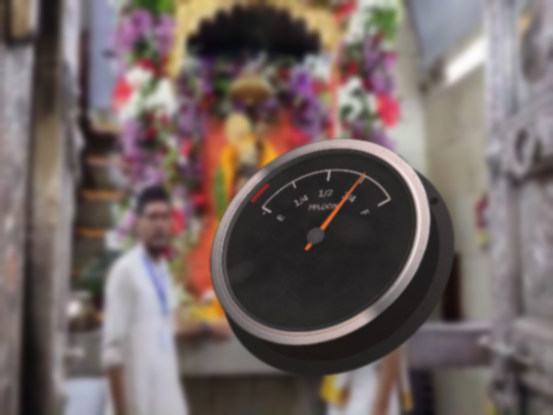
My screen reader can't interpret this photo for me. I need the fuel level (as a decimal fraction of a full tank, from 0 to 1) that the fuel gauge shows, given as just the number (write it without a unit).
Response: 0.75
